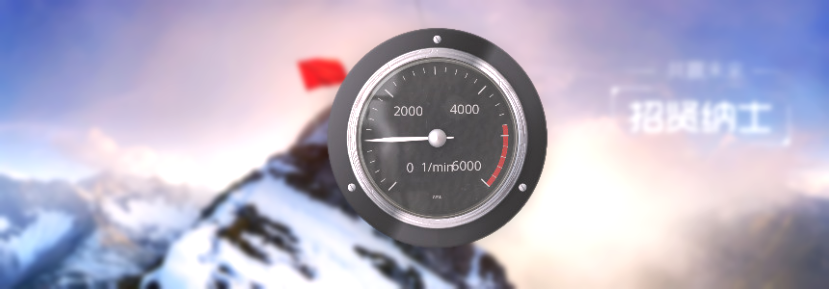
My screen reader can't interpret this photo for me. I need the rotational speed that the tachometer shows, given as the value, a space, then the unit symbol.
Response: 1000 rpm
